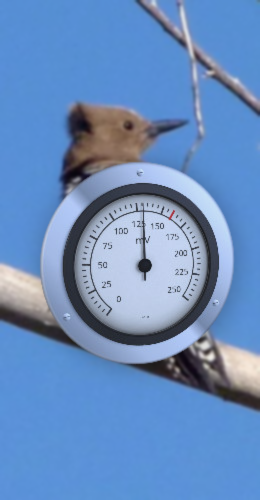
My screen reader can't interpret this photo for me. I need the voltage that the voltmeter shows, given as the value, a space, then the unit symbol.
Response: 130 mV
